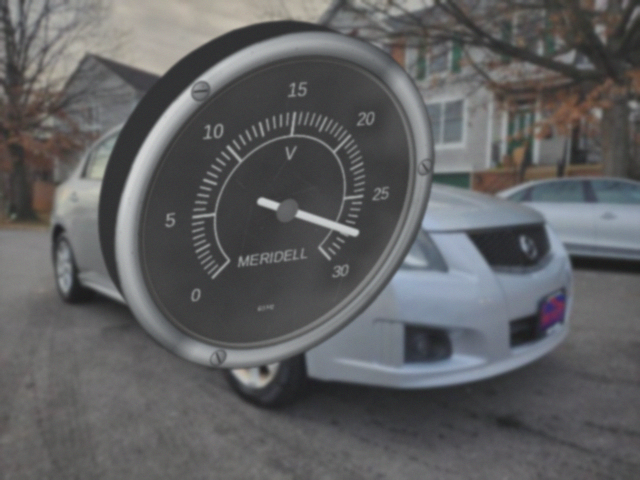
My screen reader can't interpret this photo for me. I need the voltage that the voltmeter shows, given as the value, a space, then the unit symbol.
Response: 27.5 V
